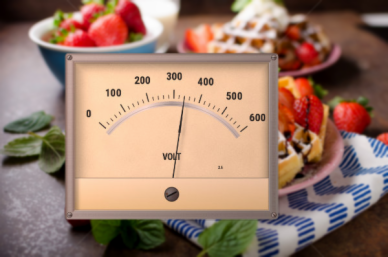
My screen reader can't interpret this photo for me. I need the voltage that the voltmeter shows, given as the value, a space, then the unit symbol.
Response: 340 V
